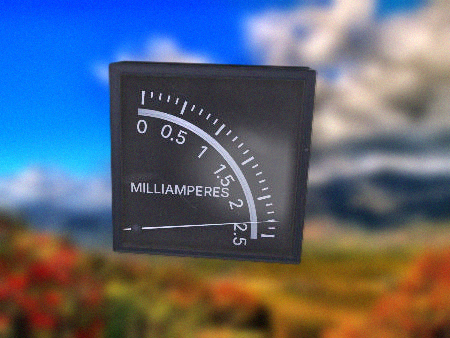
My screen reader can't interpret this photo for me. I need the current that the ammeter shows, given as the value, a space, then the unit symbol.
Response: 2.3 mA
